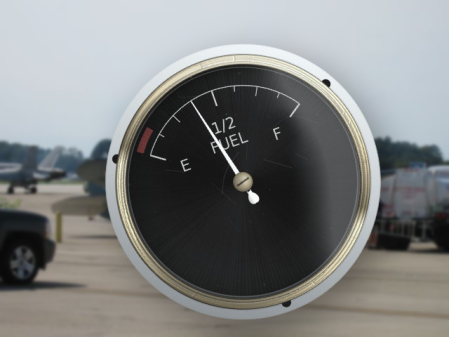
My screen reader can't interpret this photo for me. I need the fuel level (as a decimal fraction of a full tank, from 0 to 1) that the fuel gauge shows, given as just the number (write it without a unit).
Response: 0.375
